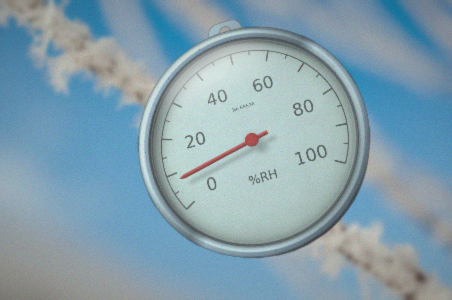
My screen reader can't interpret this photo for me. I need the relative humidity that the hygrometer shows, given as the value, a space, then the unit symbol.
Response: 7.5 %
